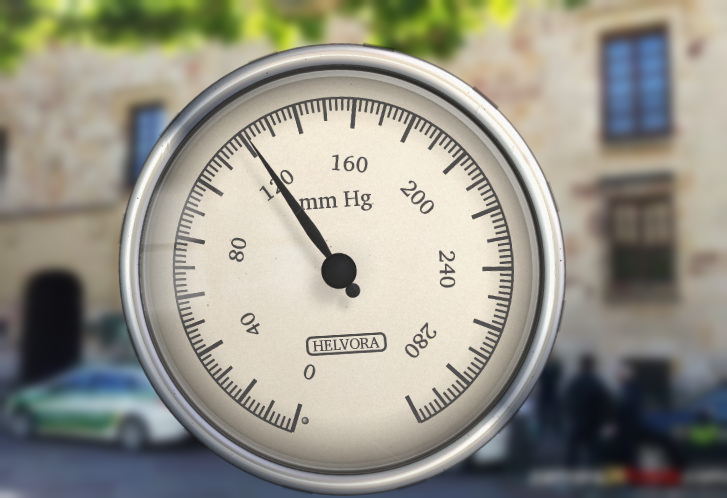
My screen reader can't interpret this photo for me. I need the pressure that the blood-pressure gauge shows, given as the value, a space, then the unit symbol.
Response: 122 mmHg
